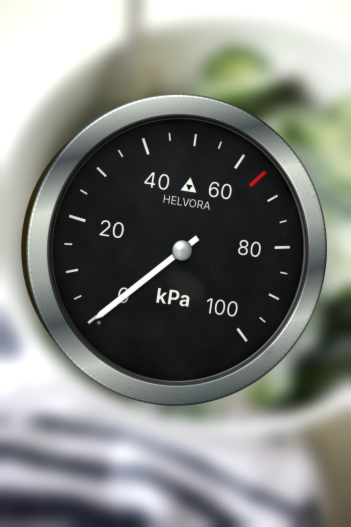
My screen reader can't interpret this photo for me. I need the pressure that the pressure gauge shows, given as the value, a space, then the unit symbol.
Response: 0 kPa
